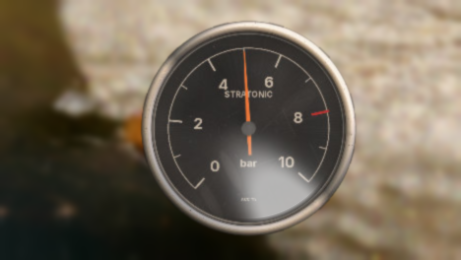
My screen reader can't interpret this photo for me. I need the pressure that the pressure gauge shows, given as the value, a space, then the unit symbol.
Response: 5 bar
